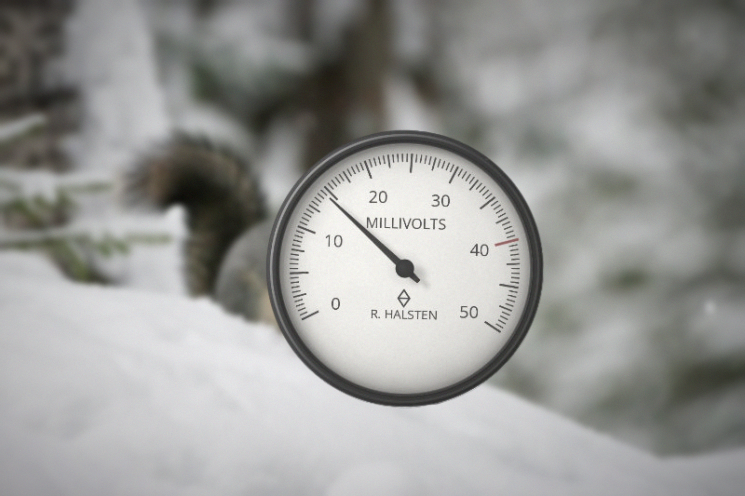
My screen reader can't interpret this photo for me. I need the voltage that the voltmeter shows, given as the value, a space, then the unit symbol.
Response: 14.5 mV
